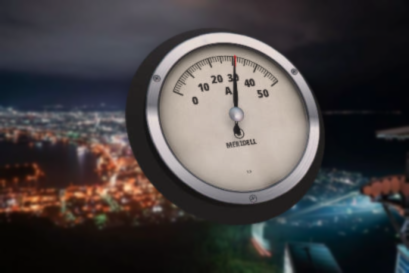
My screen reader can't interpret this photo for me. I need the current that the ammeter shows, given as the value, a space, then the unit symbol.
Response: 30 A
